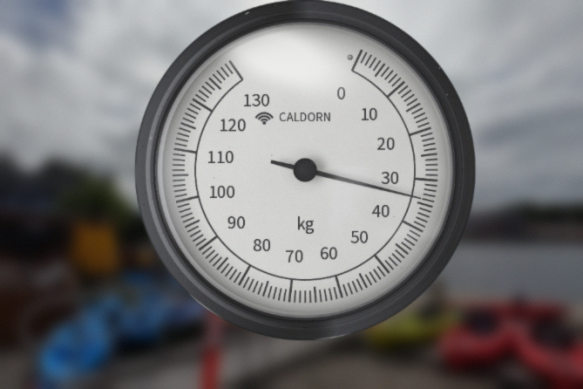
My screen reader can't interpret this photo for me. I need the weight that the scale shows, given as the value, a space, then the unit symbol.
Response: 34 kg
